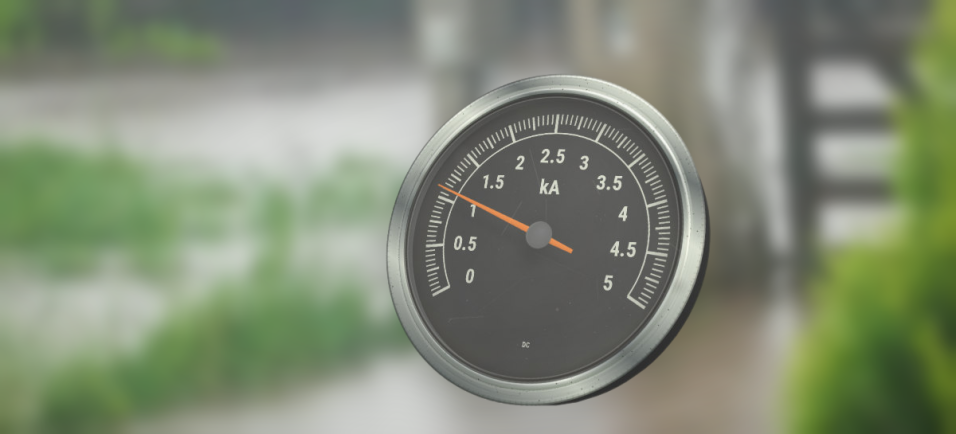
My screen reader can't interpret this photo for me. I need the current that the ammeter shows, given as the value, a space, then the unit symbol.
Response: 1.1 kA
